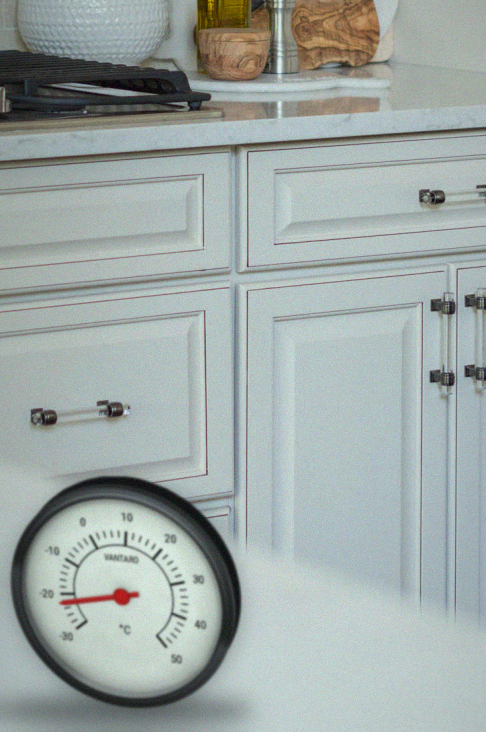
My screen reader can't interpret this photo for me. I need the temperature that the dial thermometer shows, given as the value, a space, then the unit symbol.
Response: -22 °C
